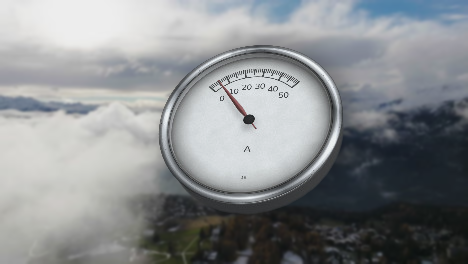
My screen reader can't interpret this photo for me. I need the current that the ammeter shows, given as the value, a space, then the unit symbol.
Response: 5 A
